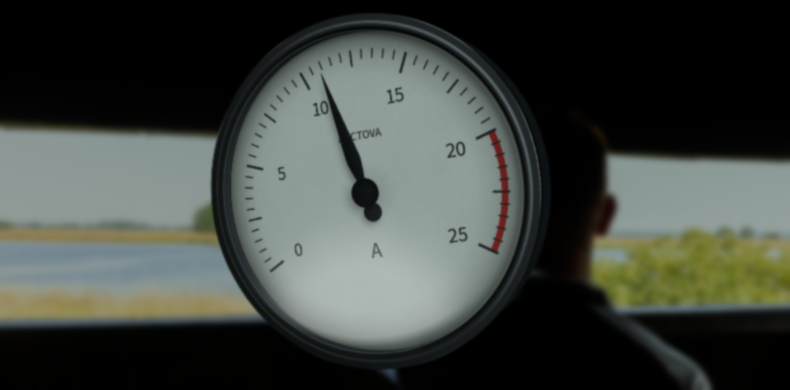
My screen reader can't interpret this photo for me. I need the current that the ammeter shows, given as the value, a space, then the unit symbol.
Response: 11 A
